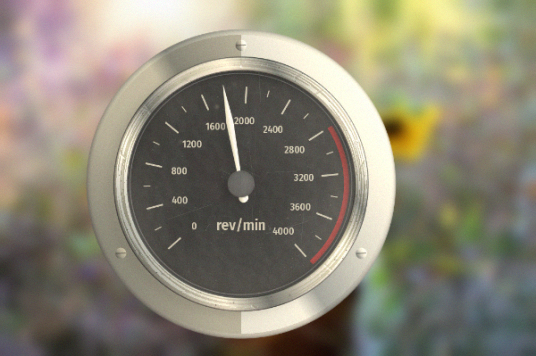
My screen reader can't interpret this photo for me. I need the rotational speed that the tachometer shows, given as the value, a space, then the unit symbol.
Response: 1800 rpm
